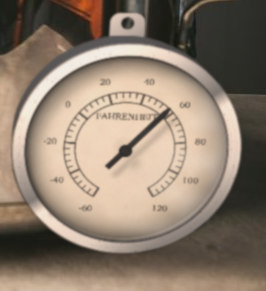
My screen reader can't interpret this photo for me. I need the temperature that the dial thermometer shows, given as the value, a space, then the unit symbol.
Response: 56 °F
